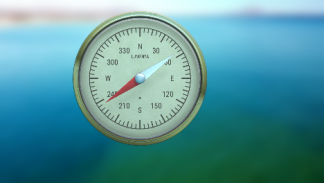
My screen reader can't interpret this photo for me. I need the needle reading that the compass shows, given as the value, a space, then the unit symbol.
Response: 235 °
